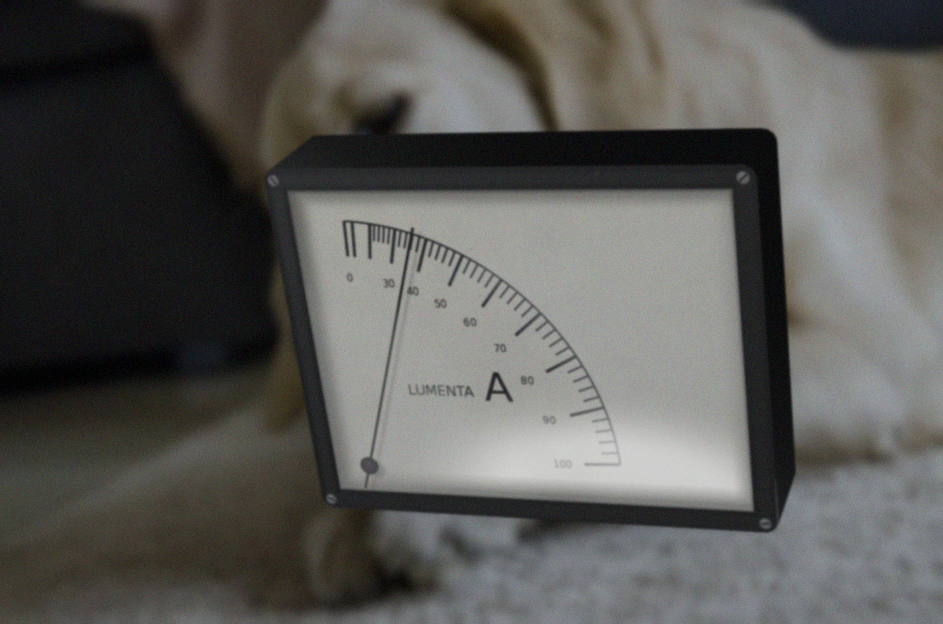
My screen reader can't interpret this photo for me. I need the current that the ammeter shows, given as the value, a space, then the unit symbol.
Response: 36 A
